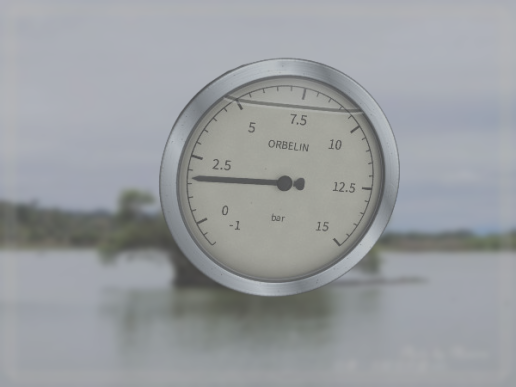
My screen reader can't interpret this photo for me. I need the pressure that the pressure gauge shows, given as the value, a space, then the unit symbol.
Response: 1.75 bar
